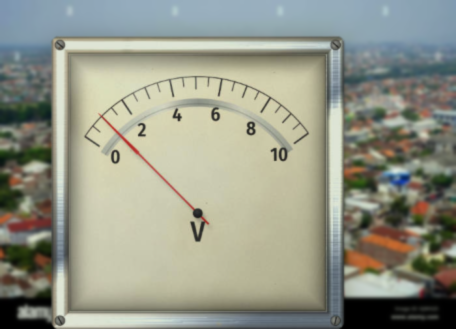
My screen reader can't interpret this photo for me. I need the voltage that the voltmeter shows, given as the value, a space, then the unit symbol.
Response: 1 V
